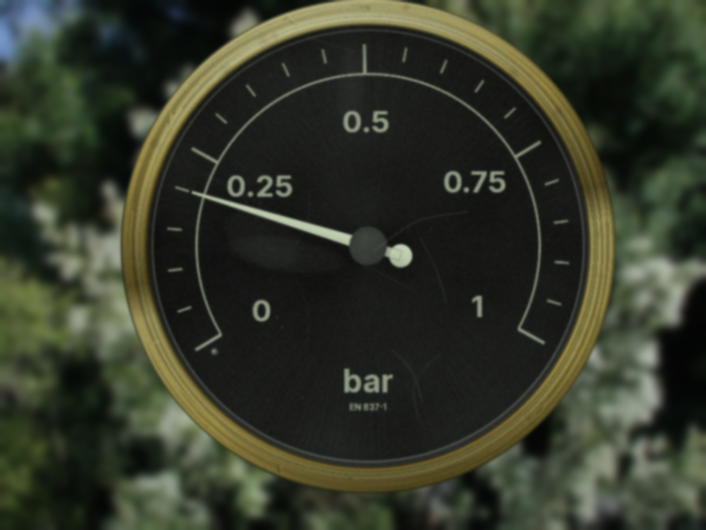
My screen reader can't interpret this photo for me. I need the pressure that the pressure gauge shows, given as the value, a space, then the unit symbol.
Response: 0.2 bar
